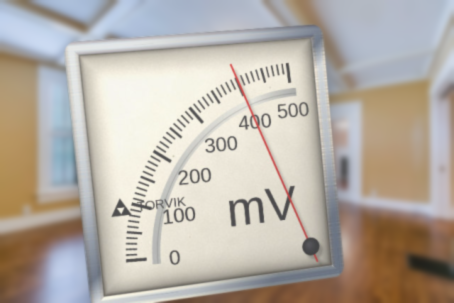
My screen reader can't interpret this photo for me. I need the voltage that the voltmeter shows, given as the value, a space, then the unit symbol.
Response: 400 mV
